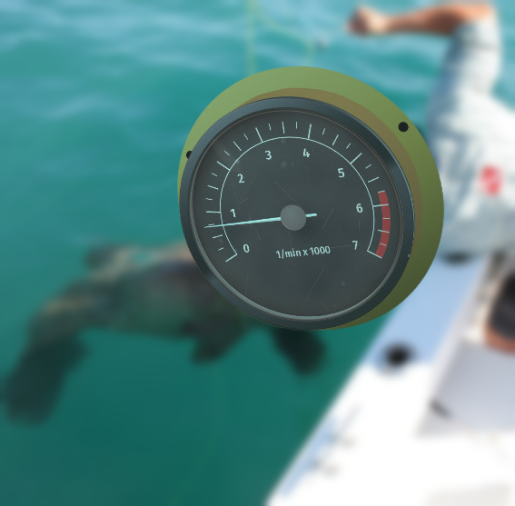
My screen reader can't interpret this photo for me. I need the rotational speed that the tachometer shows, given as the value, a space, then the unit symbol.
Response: 750 rpm
